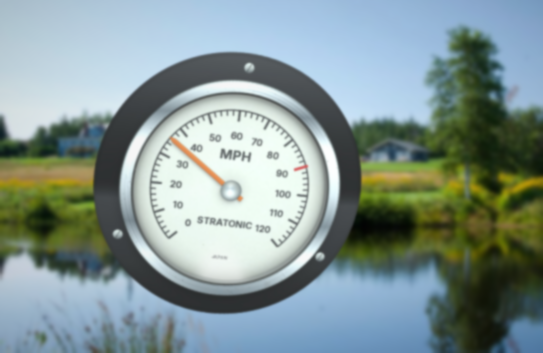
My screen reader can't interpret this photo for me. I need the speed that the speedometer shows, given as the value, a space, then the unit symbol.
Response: 36 mph
